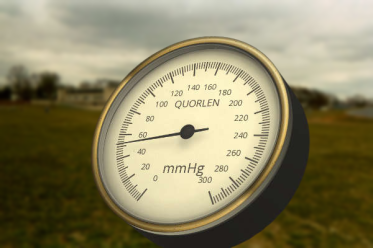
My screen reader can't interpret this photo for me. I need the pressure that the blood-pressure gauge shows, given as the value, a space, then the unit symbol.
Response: 50 mmHg
